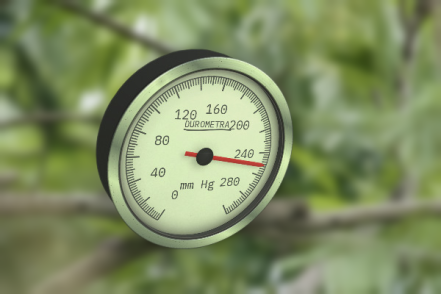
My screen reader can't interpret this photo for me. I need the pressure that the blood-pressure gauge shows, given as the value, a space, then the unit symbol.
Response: 250 mmHg
